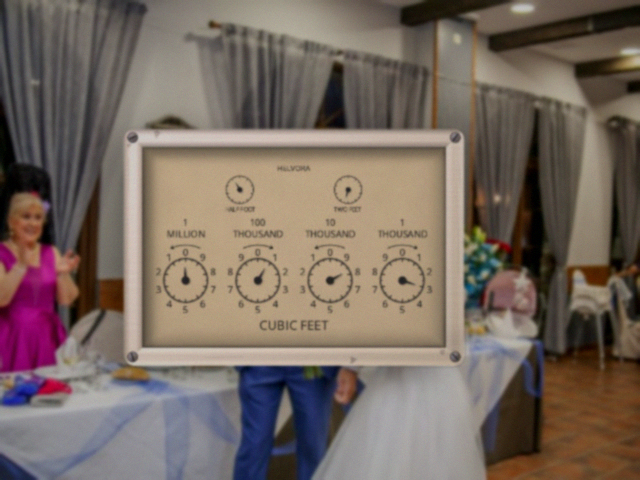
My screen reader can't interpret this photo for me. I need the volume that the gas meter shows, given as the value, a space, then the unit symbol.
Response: 8300 ft³
